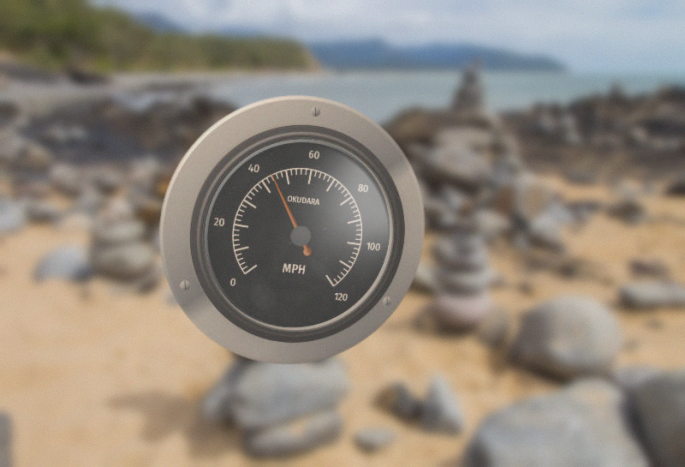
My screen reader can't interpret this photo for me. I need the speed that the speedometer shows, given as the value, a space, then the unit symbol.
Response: 44 mph
